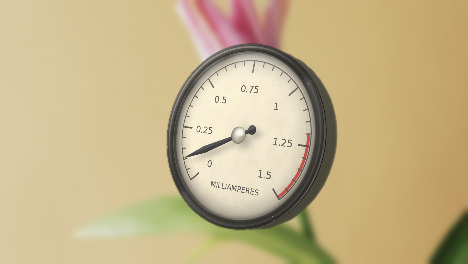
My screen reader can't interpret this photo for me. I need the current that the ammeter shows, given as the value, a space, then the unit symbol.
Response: 0.1 mA
